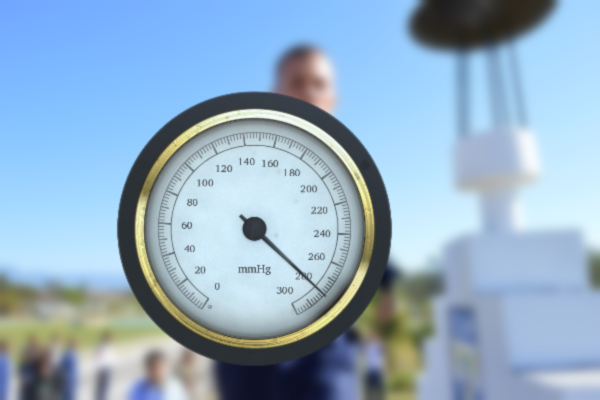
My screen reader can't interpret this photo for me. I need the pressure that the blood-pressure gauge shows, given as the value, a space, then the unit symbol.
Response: 280 mmHg
